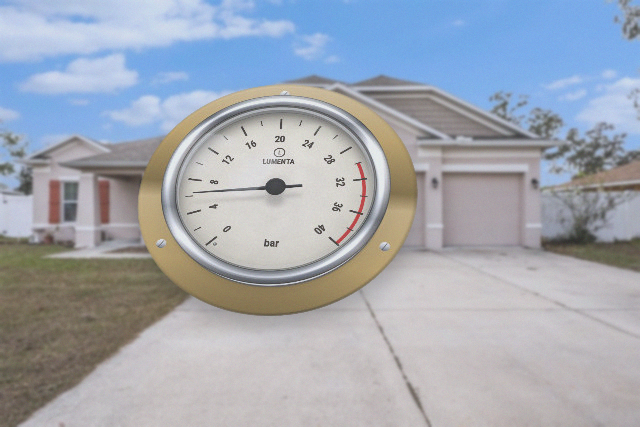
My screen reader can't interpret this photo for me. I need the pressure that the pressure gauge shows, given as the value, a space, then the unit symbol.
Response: 6 bar
